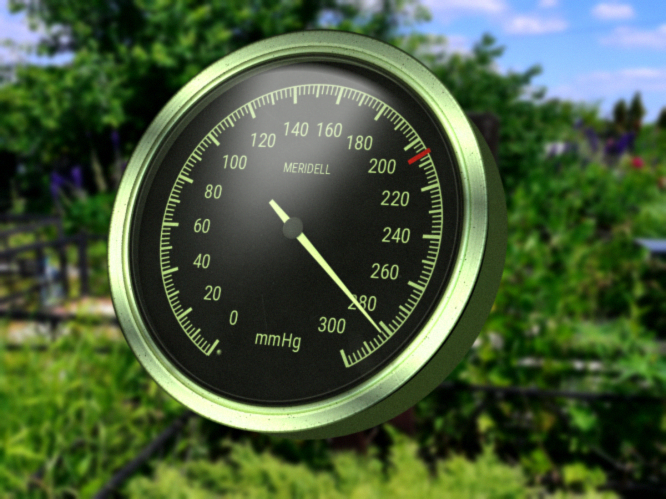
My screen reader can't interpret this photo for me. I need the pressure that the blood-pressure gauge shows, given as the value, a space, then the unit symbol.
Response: 282 mmHg
